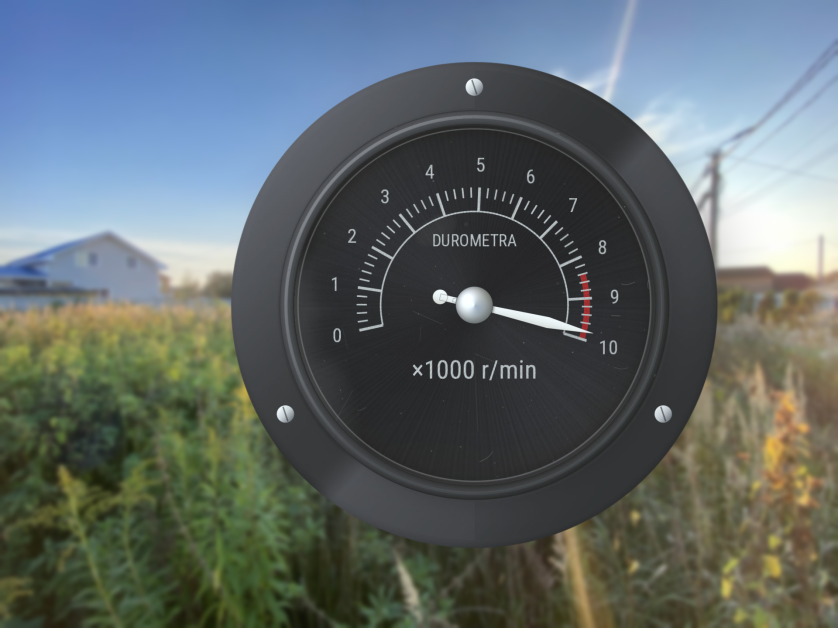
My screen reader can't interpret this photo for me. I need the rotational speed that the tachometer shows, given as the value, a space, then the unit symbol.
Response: 9800 rpm
